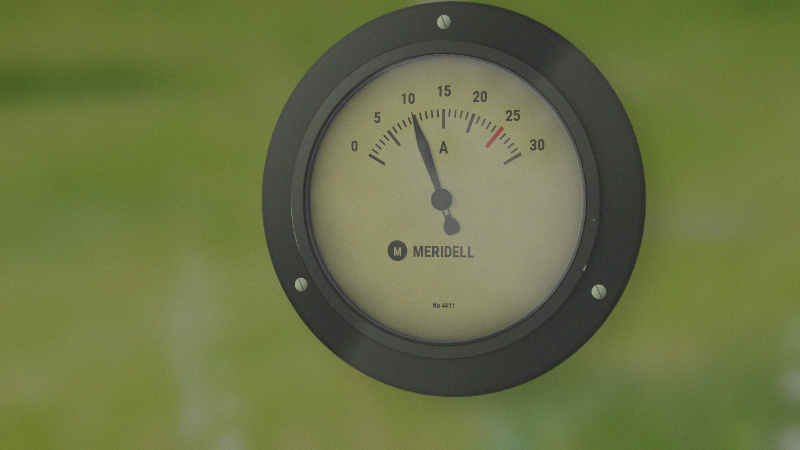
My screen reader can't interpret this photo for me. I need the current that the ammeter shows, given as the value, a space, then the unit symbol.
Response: 10 A
